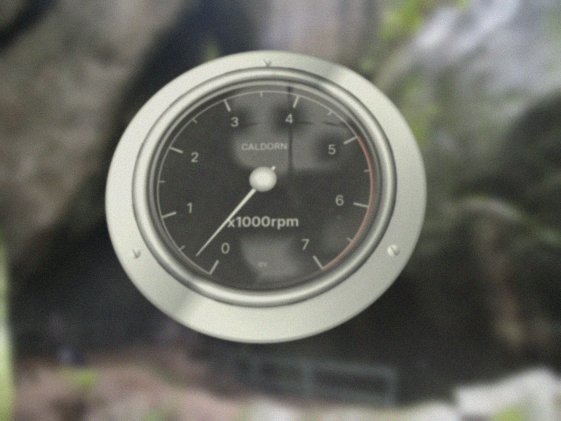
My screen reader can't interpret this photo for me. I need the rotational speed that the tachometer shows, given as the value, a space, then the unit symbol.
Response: 250 rpm
